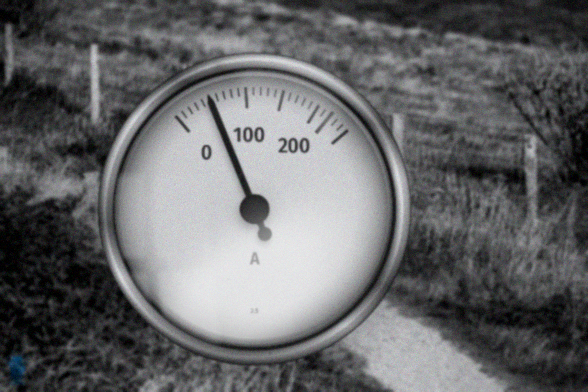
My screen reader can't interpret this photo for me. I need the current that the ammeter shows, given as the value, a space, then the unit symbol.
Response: 50 A
